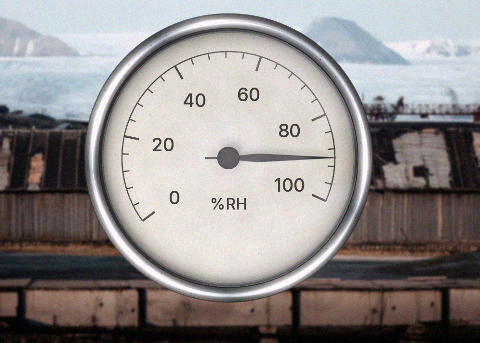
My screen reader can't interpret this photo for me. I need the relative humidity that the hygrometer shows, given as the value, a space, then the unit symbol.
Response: 90 %
